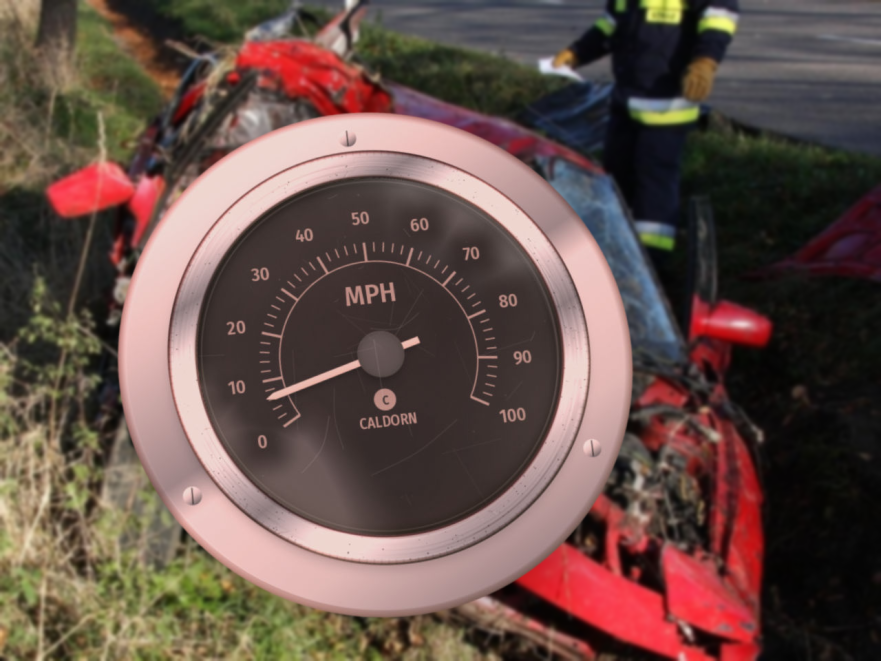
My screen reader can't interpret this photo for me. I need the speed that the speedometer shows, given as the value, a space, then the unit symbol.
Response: 6 mph
